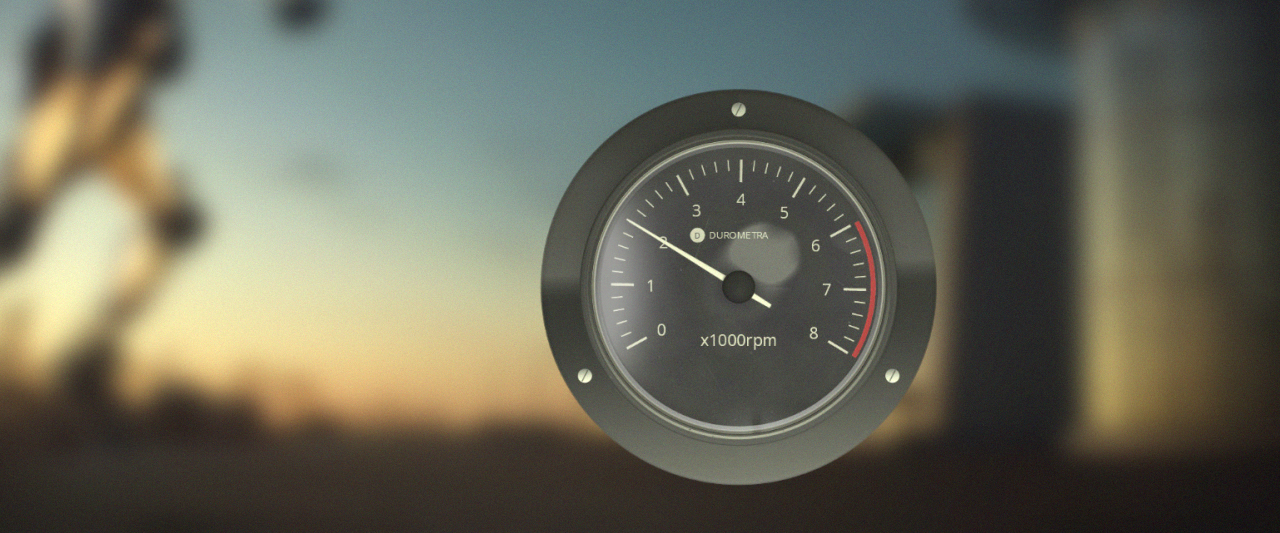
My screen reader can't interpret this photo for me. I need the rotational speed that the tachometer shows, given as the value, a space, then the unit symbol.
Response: 2000 rpm
